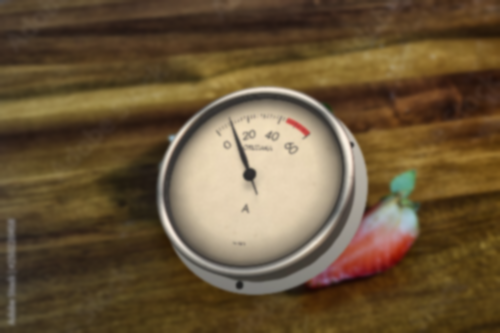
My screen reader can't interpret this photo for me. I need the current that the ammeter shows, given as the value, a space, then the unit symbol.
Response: 10 A
